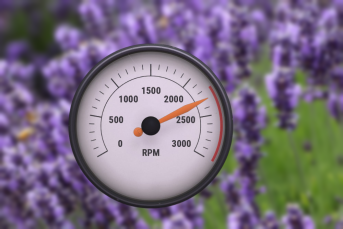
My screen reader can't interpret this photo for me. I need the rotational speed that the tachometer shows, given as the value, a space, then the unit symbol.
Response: 2300 rpm
